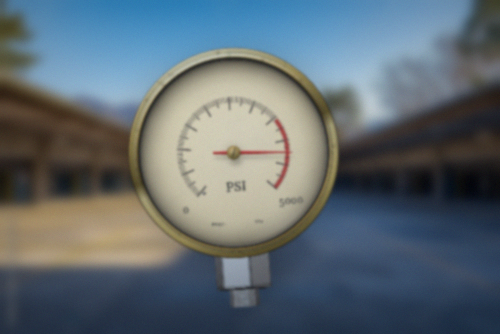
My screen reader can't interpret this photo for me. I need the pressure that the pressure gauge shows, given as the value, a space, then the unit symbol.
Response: 4250 psi
